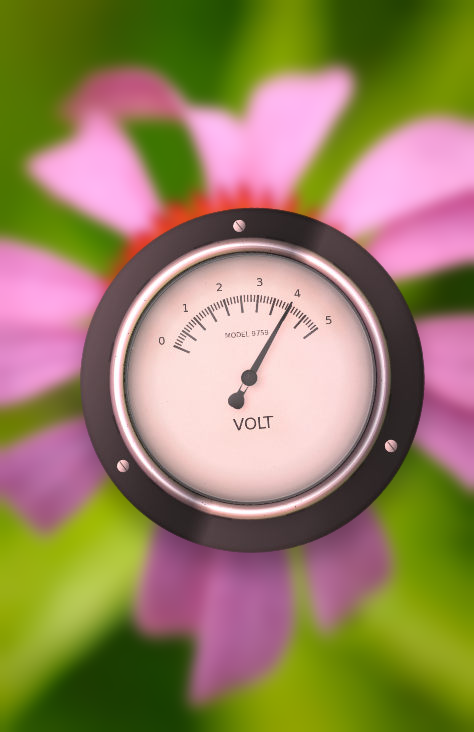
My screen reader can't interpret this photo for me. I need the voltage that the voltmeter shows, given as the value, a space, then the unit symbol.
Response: 4 V
